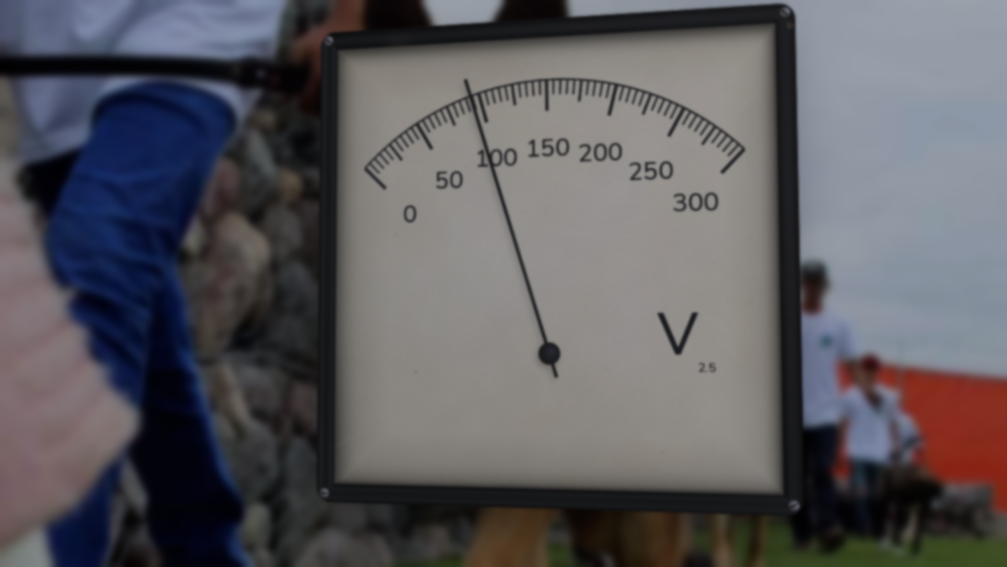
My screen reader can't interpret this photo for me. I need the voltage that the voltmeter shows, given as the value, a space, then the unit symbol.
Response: 95 V
